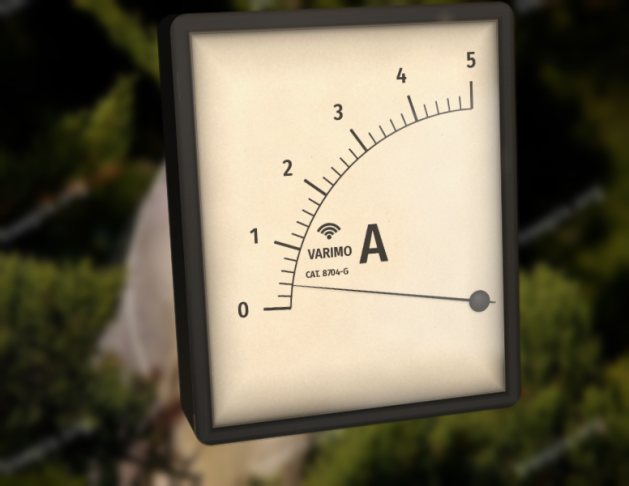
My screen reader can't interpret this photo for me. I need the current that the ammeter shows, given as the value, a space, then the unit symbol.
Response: 0.4 A
